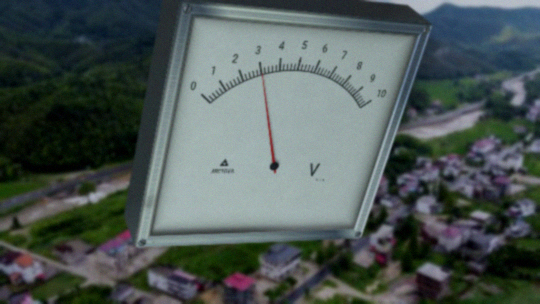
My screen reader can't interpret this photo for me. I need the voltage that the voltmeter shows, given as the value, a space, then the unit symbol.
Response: 3 V
